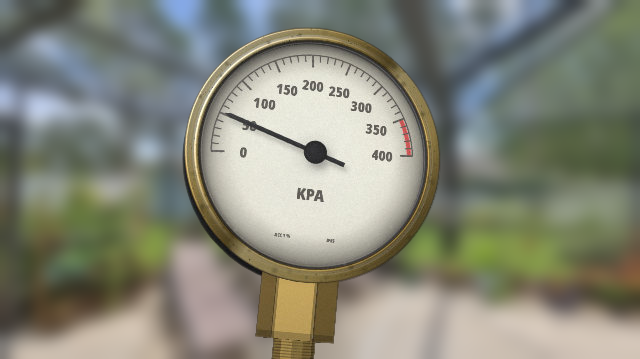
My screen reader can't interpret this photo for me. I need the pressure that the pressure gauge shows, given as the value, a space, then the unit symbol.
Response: 50 kPa
